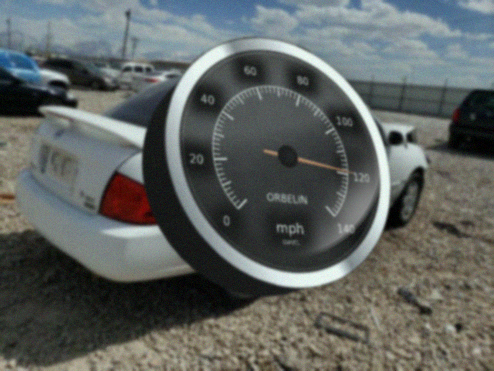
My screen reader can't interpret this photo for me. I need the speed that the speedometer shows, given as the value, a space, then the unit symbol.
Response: 120 mph
